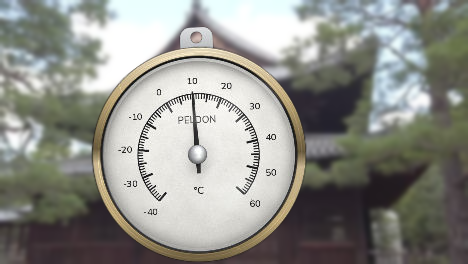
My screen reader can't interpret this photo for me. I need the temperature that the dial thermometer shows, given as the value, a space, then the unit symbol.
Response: 10 °C
